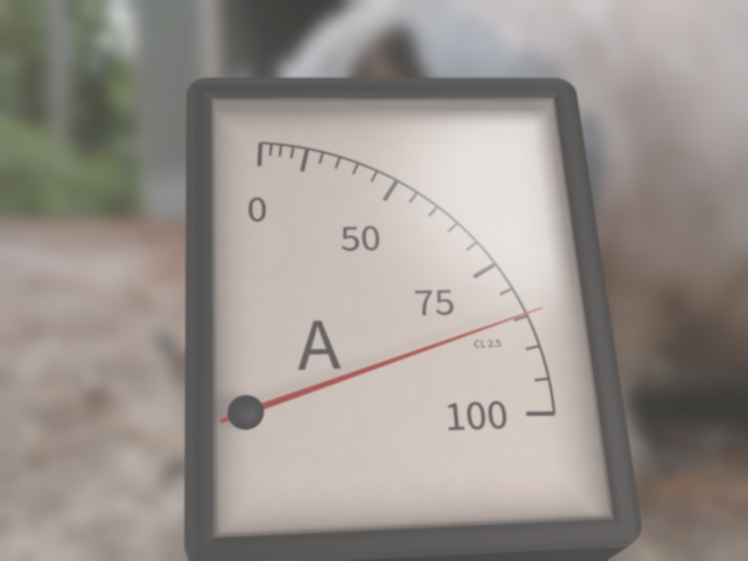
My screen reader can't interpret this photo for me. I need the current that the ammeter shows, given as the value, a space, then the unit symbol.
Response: 85 A
